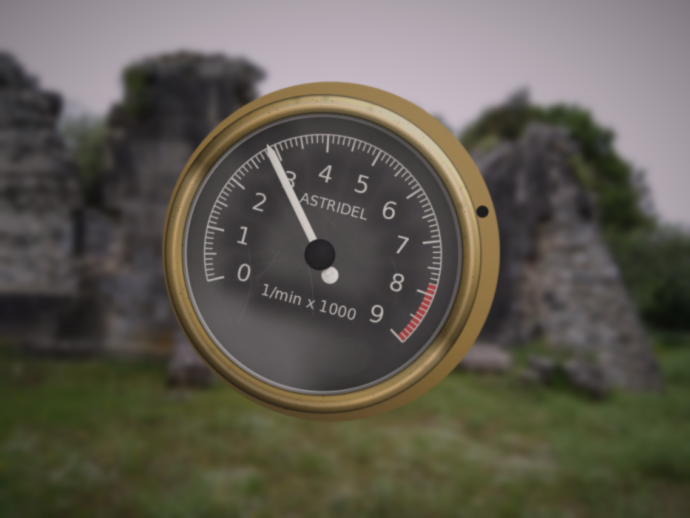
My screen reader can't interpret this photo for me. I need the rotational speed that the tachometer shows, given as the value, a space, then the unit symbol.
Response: 2900 rpm
